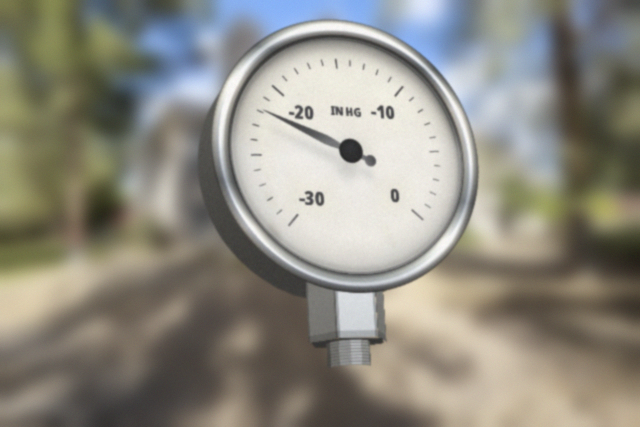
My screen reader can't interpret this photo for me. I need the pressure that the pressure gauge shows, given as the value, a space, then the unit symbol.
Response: -22 inHg
